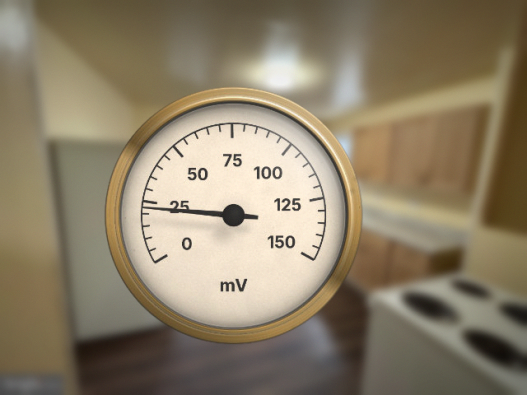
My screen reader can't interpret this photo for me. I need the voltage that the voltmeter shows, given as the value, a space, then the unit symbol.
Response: 22.5 mV
